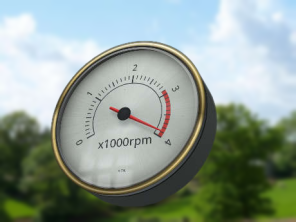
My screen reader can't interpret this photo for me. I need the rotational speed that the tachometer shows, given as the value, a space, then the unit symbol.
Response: 3900 rpm
